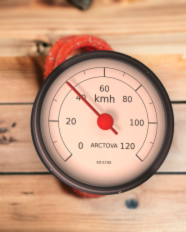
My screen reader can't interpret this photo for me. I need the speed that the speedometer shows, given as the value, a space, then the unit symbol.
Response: 40 km/h
